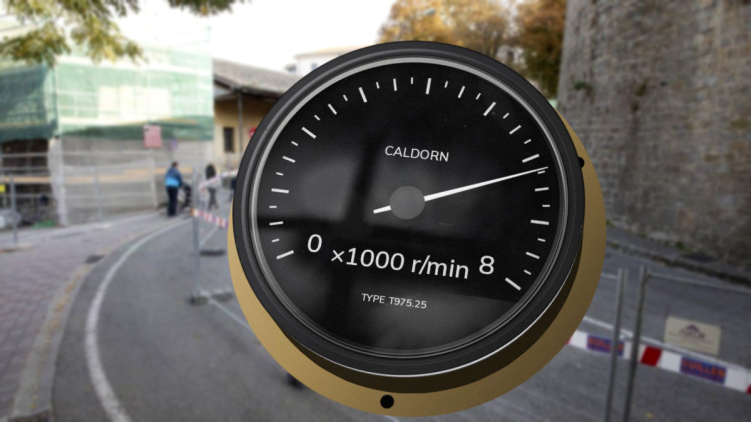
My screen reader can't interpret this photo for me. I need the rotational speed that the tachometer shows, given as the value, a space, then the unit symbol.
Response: 6250 rpm
